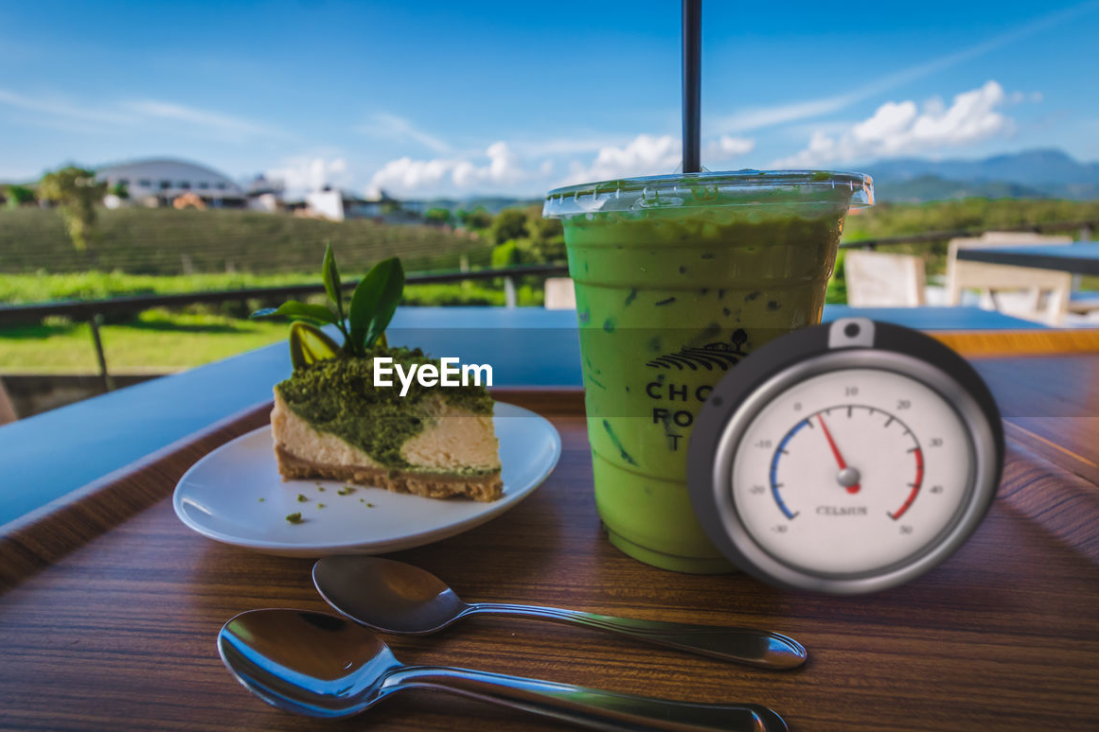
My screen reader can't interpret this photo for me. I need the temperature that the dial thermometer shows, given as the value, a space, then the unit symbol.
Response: 2.5 °C
